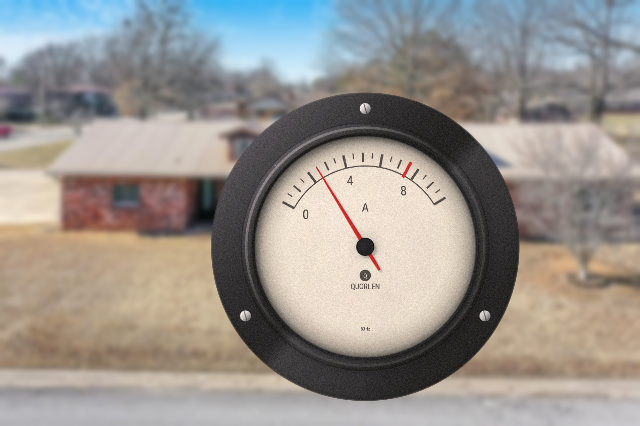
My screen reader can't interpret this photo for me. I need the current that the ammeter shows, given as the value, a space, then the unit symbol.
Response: 2.5 A
